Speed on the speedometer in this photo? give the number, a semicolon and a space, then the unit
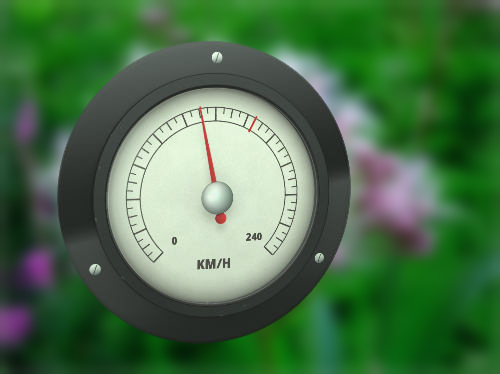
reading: 110; km/h
